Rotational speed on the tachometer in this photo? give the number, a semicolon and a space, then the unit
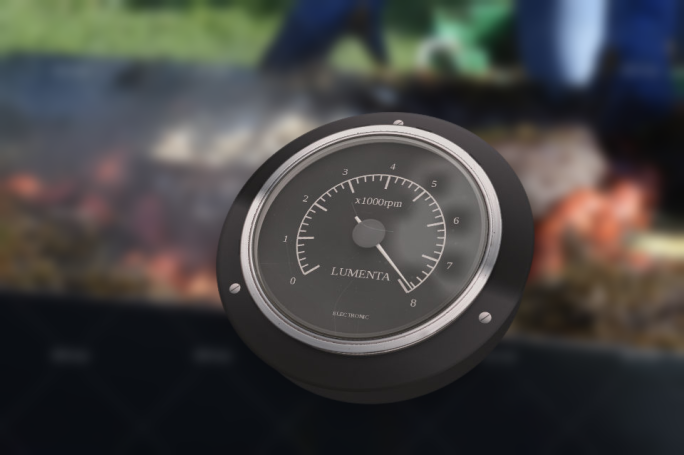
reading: 7900; rpm
